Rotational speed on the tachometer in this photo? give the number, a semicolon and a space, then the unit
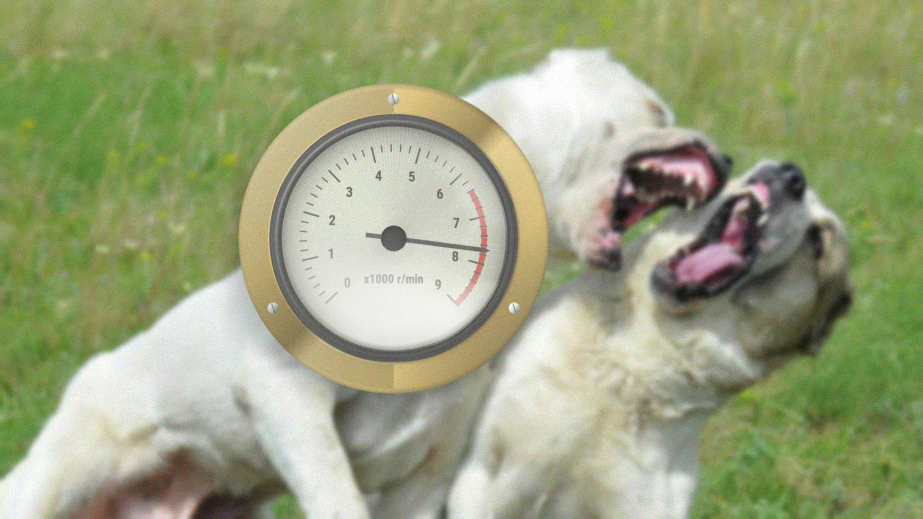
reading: 7700; rpm
